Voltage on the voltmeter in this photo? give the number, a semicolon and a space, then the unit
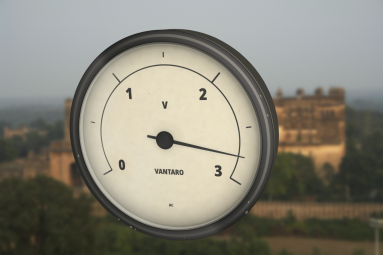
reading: 2.75; V
